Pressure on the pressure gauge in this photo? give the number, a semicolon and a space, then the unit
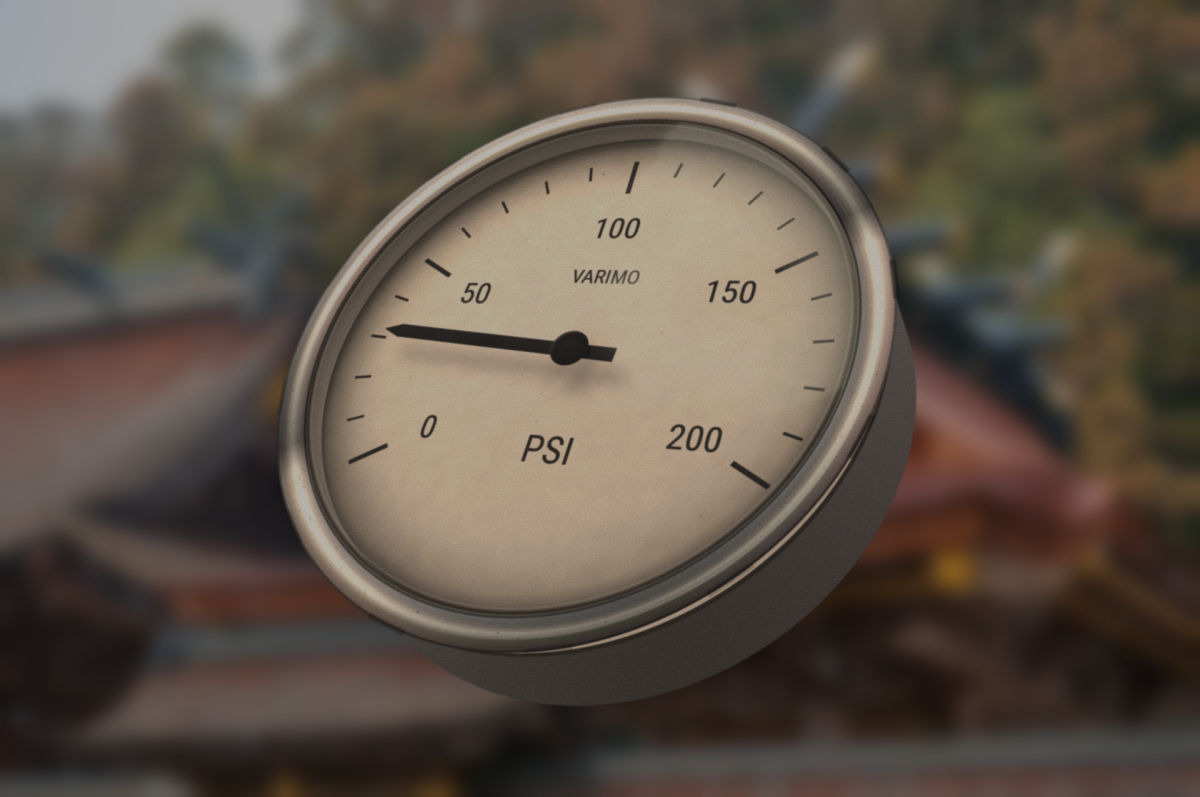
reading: 30; psi
